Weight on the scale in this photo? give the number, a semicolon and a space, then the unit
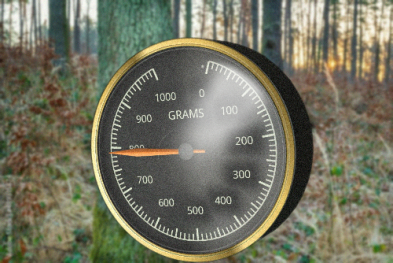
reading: 790; g
